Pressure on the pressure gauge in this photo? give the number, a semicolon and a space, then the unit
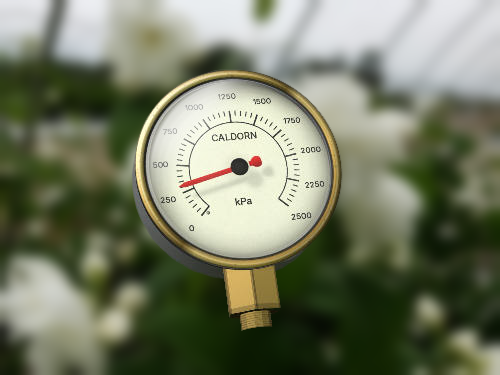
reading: 300; kPa
